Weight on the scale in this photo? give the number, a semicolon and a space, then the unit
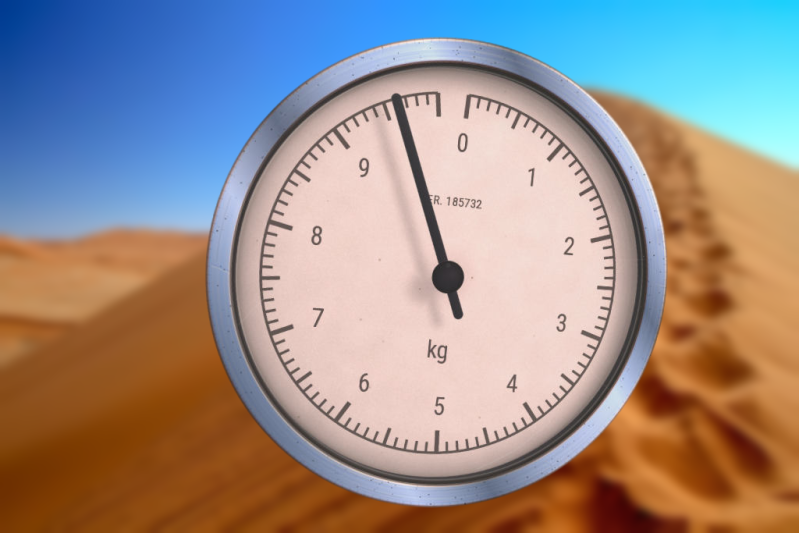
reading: 9.6; kg
